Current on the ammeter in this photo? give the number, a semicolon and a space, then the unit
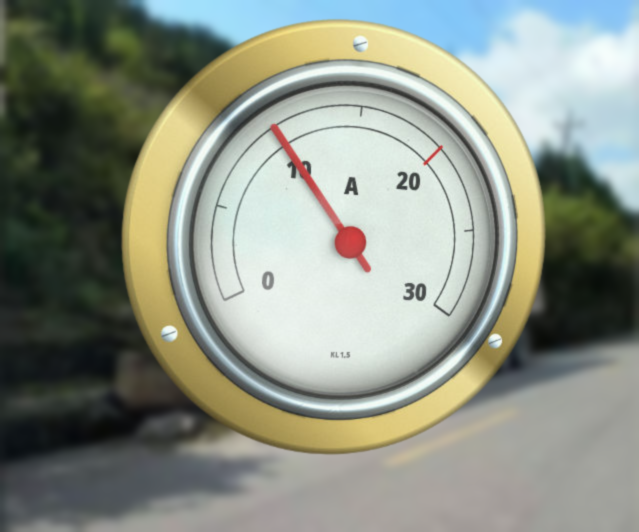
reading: 10; A
